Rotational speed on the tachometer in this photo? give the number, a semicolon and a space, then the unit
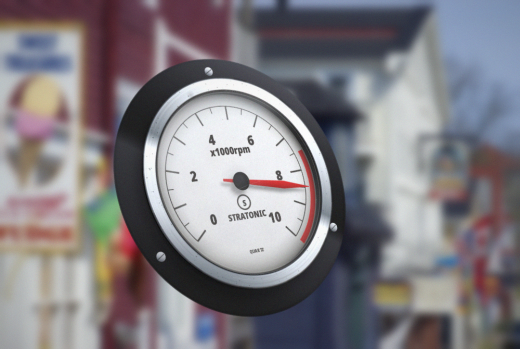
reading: 8500; rpm
